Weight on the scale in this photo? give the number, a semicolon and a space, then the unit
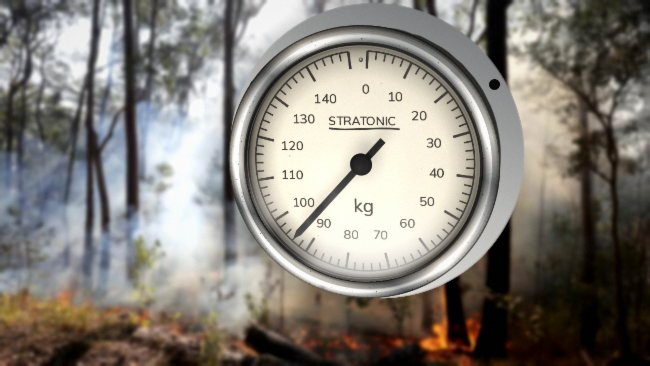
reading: 94; kg
